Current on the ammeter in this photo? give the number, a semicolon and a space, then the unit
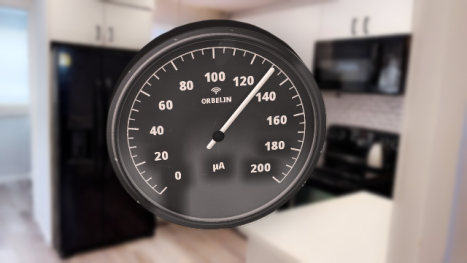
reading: 130; µA
